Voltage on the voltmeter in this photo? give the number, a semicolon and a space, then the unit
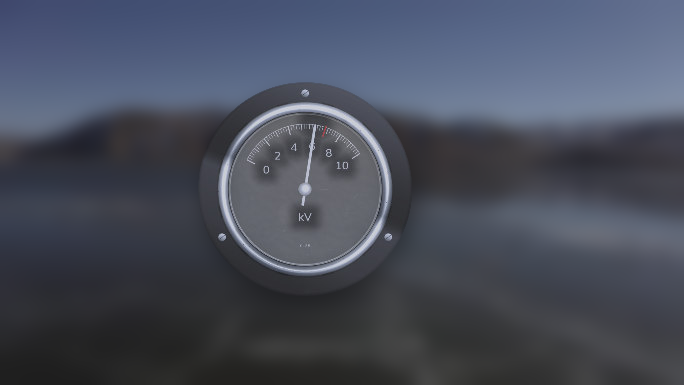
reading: 6; kV
